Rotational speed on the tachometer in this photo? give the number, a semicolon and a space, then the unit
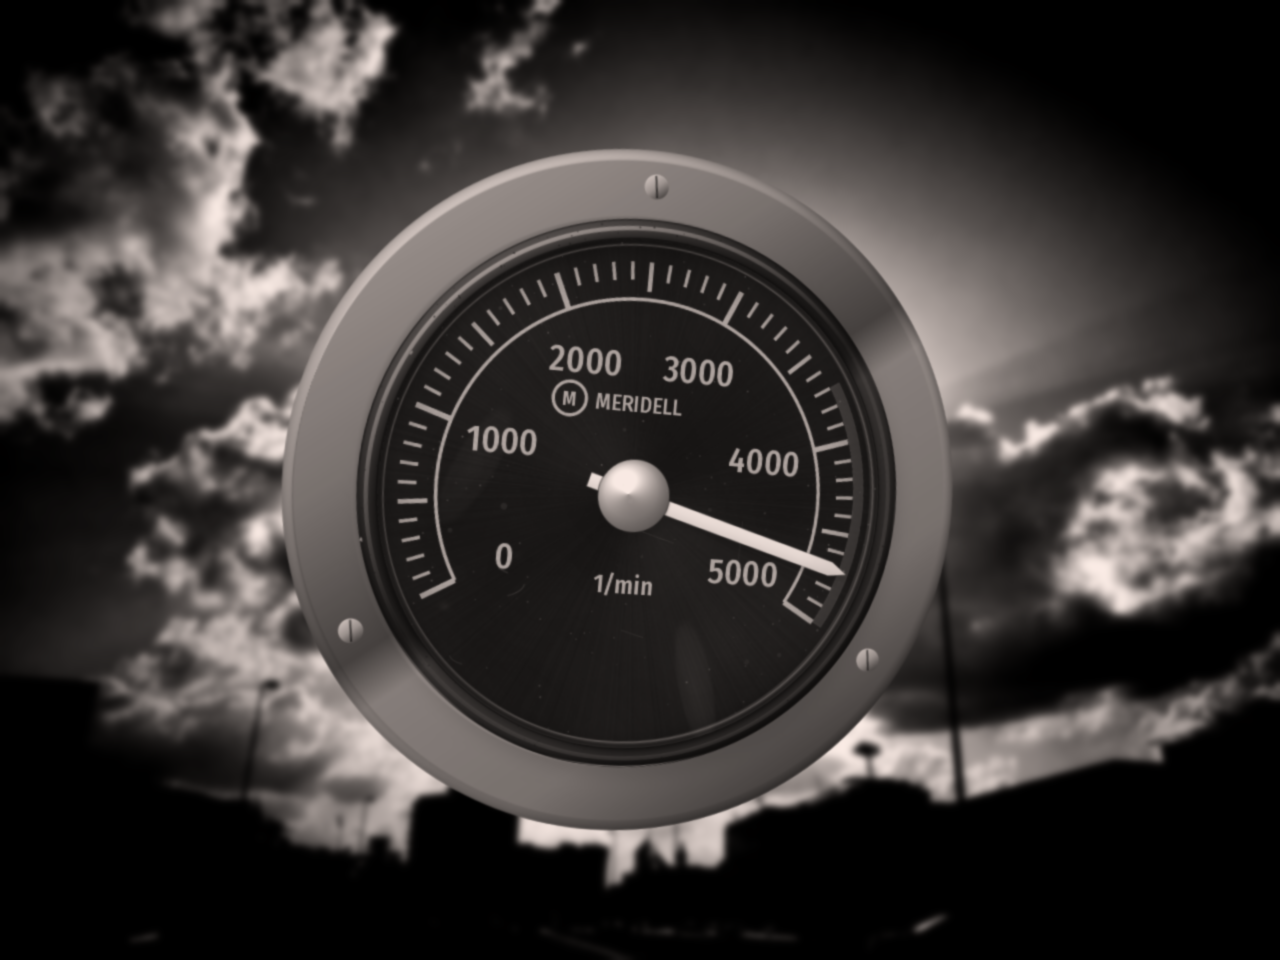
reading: 4700; rpm
